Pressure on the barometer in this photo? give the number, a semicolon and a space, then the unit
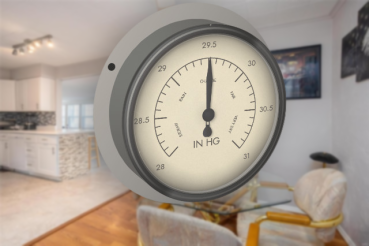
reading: 29.5; inHg
